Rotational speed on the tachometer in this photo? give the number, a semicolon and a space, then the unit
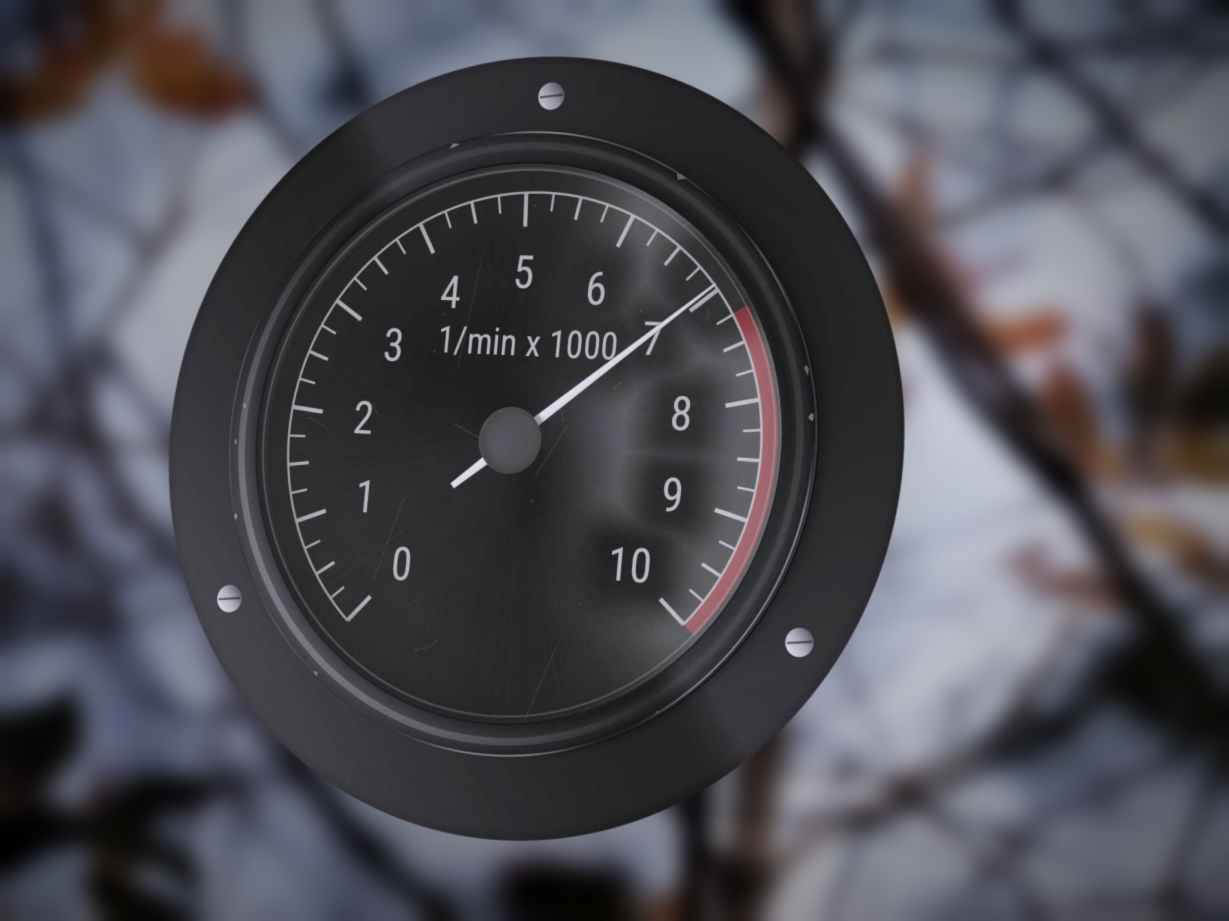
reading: 7000; rpm
